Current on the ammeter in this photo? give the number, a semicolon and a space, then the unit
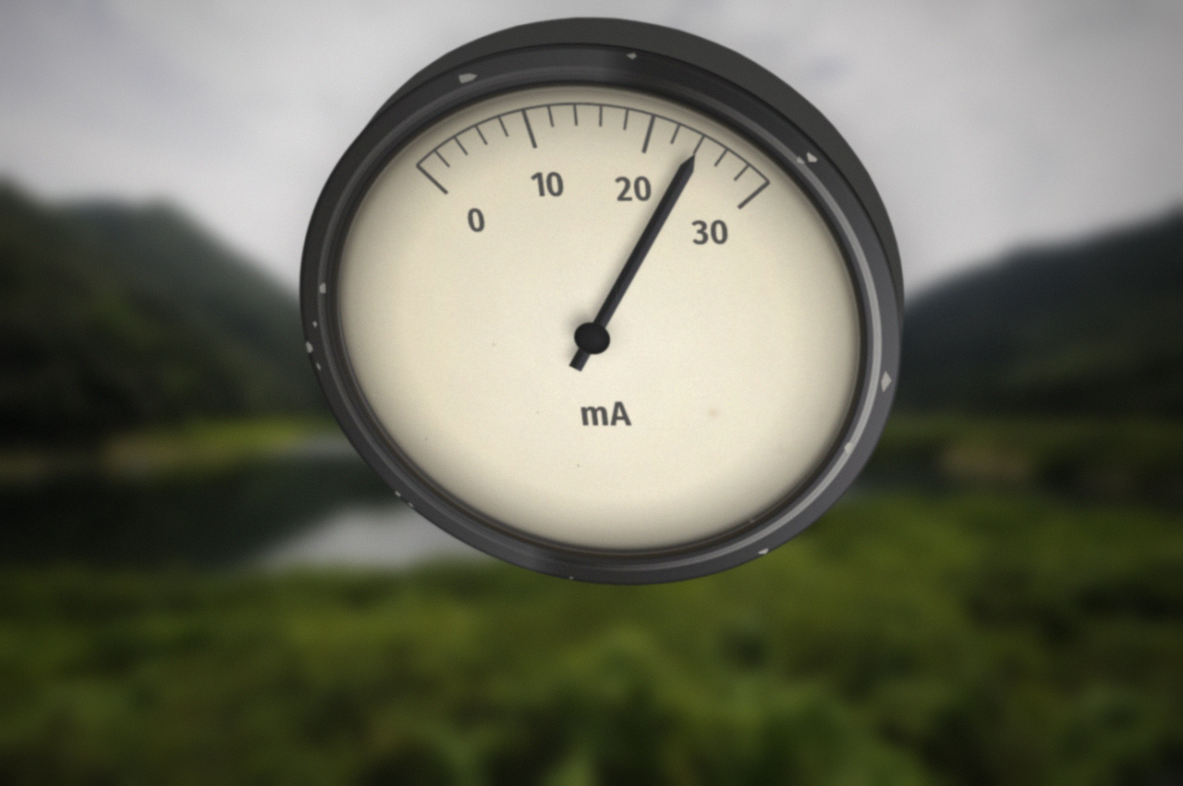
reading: 24; mA
